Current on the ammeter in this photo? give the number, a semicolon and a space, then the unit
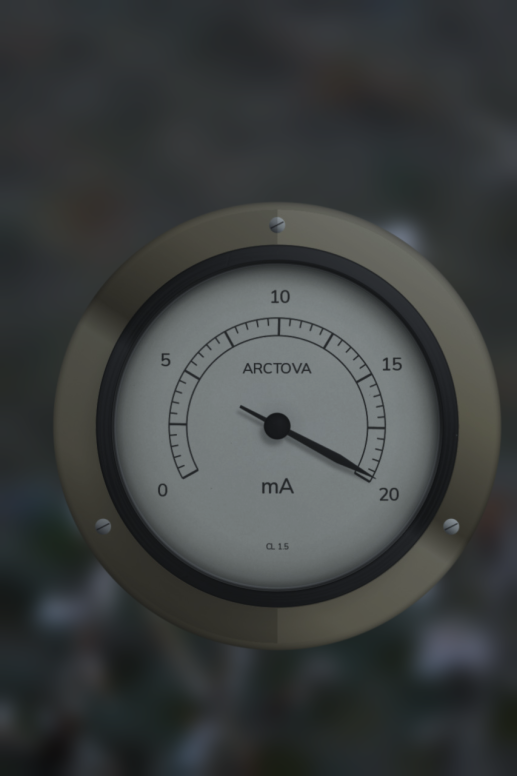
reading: 19.75; mA
